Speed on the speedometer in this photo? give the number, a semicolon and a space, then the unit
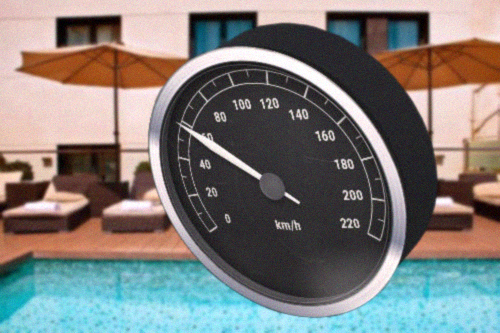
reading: 60; km/h
